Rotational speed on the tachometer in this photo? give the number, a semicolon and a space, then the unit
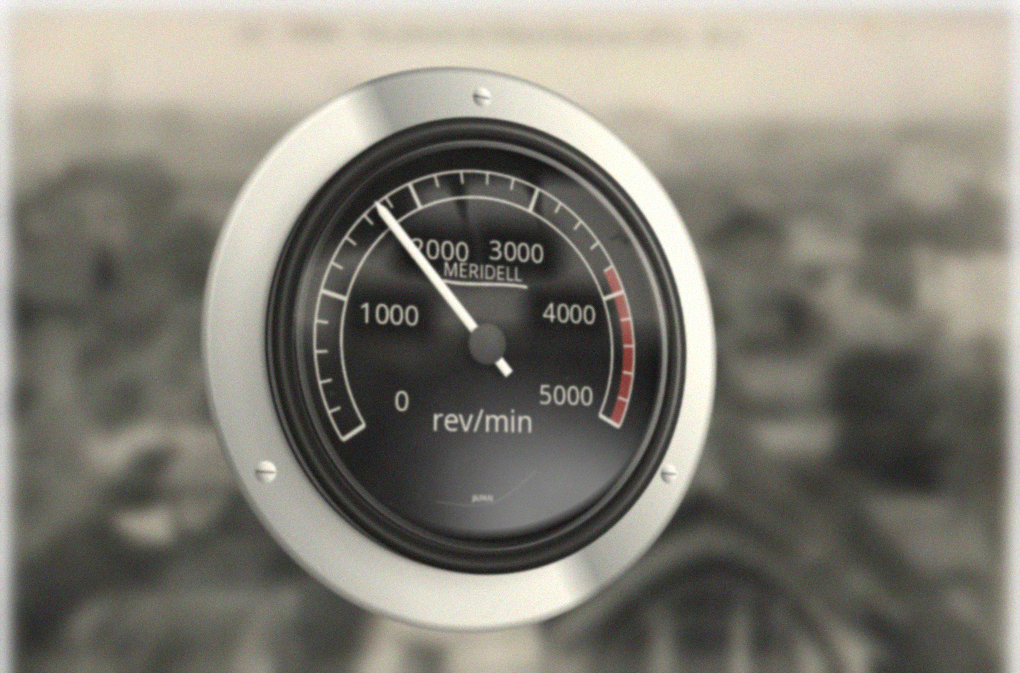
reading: 1700; rpm
